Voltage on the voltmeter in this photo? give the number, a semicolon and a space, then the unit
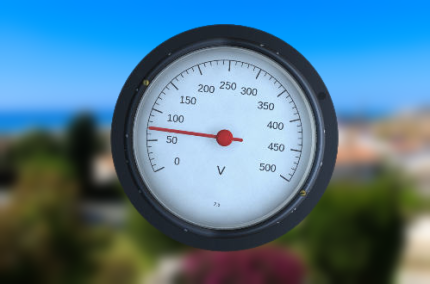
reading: 70; V
